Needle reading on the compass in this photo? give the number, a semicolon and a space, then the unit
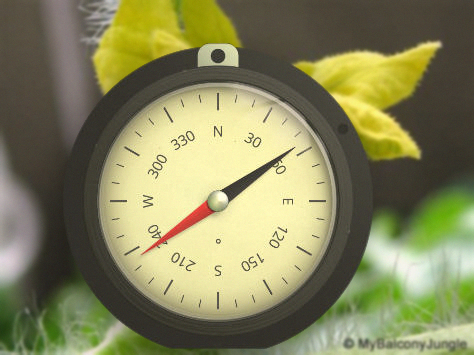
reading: 235; °
